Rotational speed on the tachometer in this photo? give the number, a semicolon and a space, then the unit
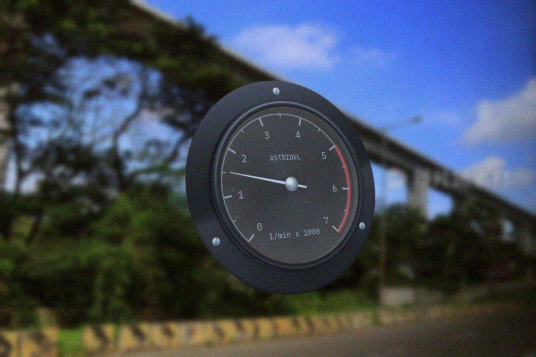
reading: 1500; rpm
